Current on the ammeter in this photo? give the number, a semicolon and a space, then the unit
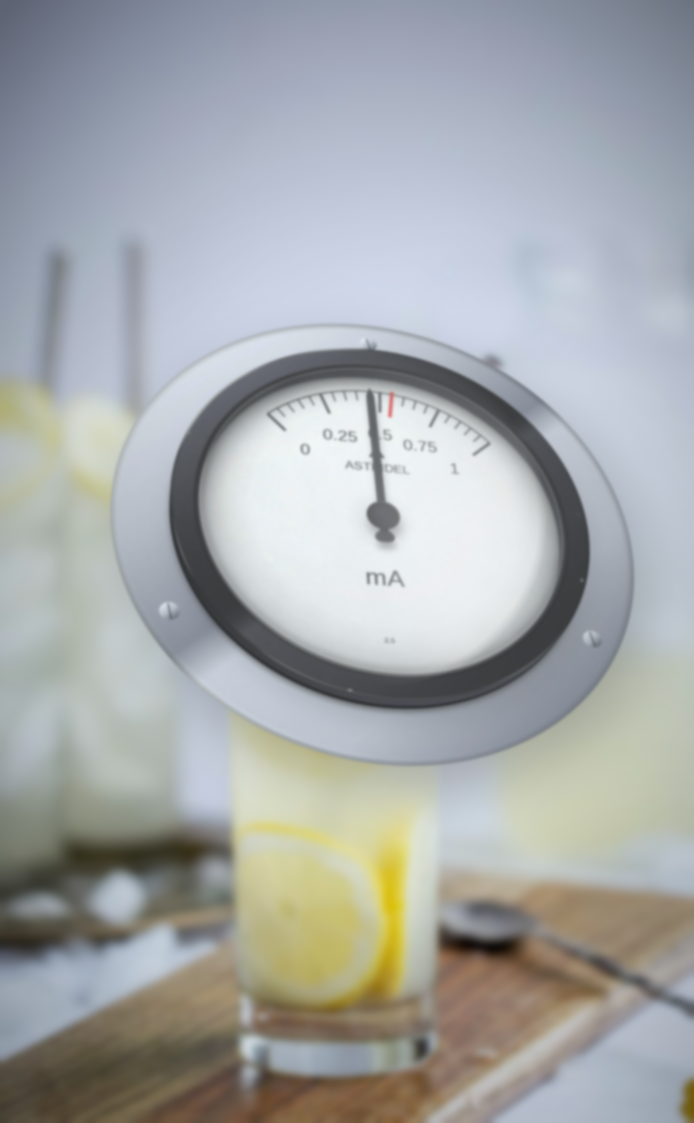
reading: 0.45; mA
